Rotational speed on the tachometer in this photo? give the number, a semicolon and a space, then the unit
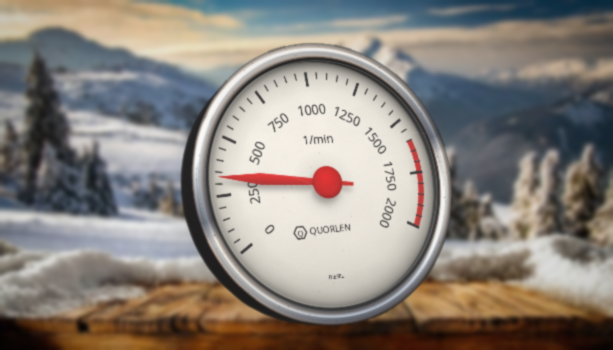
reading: 325; rpm
